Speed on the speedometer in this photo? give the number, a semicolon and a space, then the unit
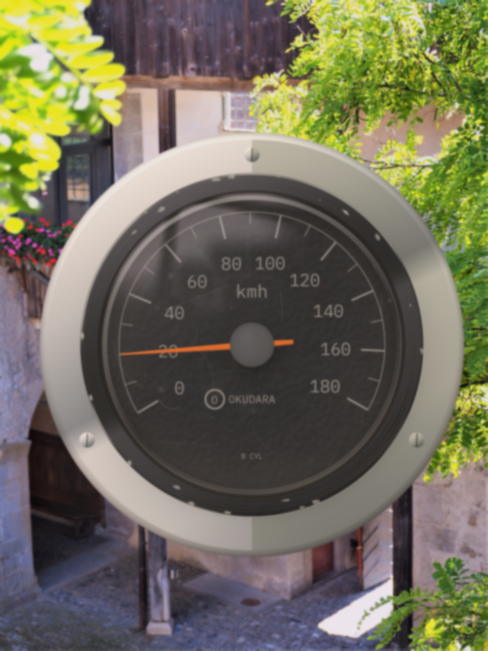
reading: 20; km/h
